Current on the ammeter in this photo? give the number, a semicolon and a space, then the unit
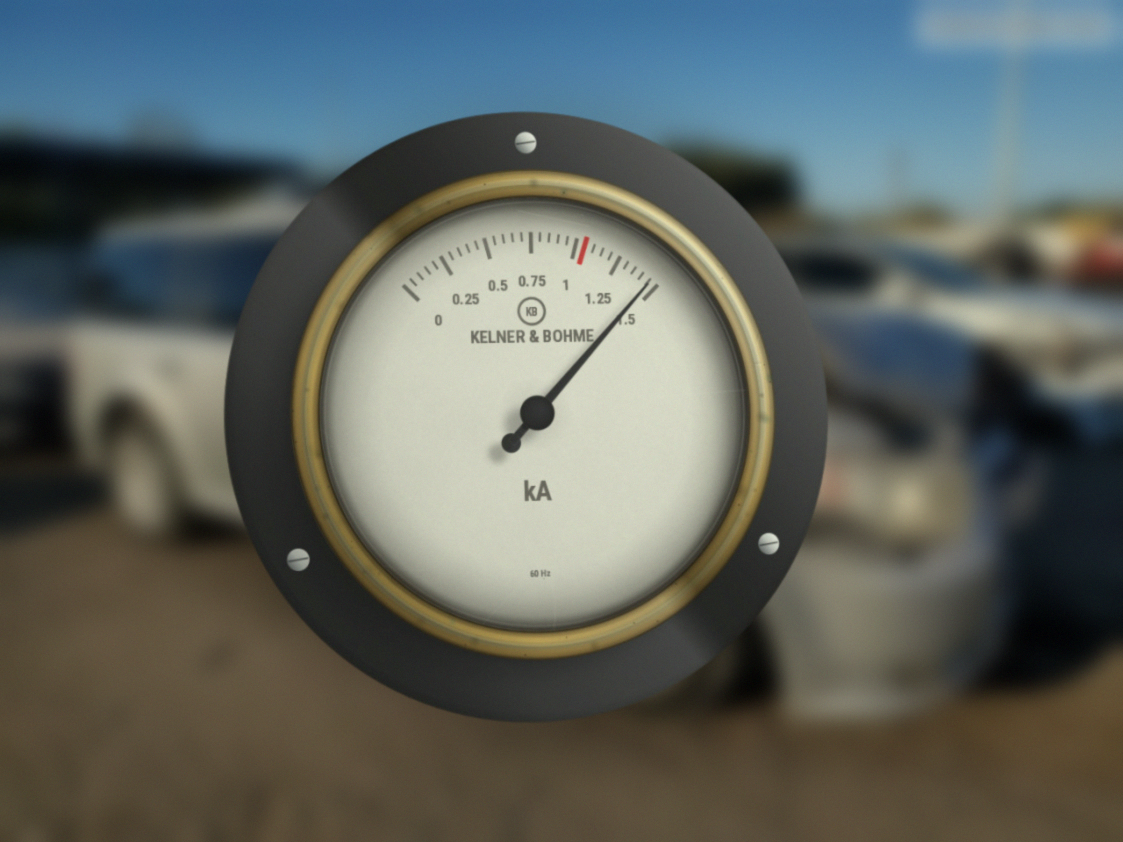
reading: 1.45; kA
